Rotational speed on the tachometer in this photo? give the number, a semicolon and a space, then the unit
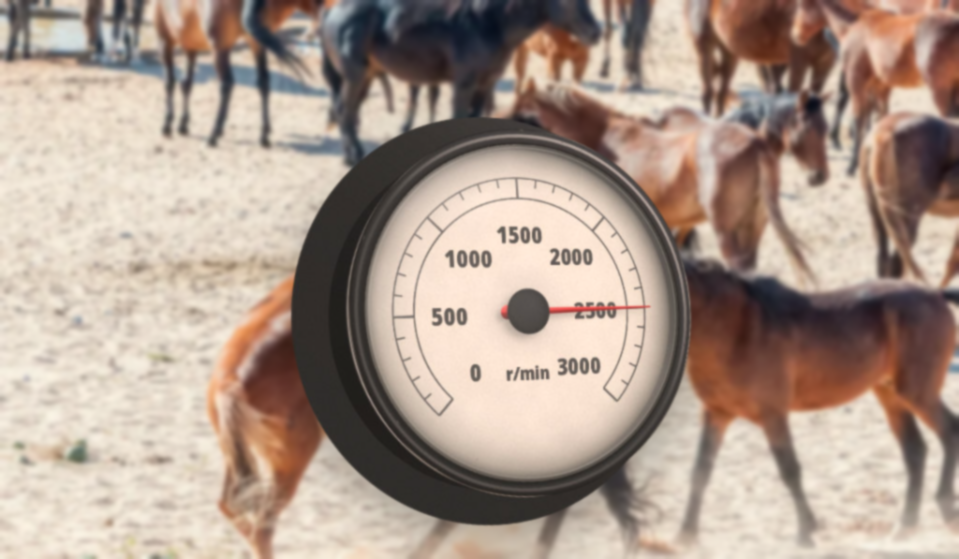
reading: 2500; rpm
